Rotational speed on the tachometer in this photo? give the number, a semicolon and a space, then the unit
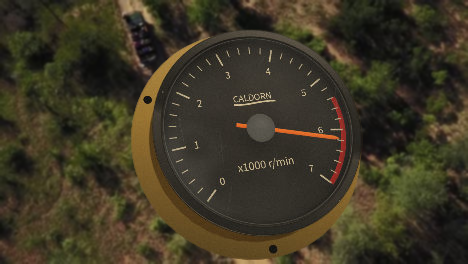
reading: 6200; rpm
